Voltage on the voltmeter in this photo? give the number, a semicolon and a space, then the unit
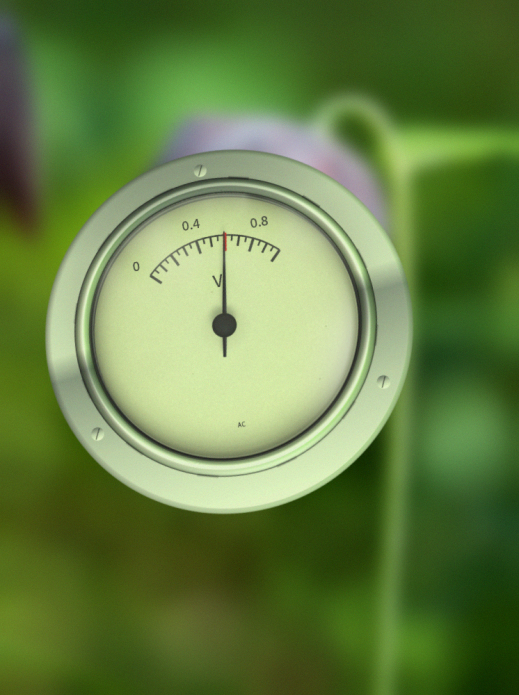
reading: 0.6; V
